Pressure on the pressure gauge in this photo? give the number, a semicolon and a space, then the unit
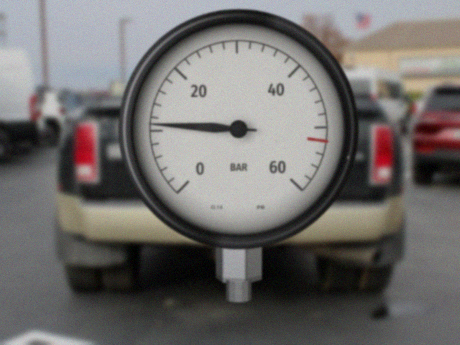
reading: 11; bar
